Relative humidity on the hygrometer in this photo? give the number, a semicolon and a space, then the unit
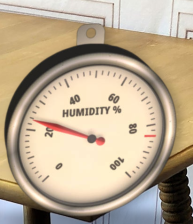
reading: 24; %
